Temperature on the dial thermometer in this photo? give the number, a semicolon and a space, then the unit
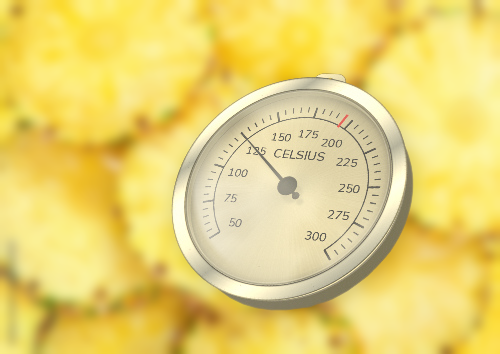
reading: 125; °C
